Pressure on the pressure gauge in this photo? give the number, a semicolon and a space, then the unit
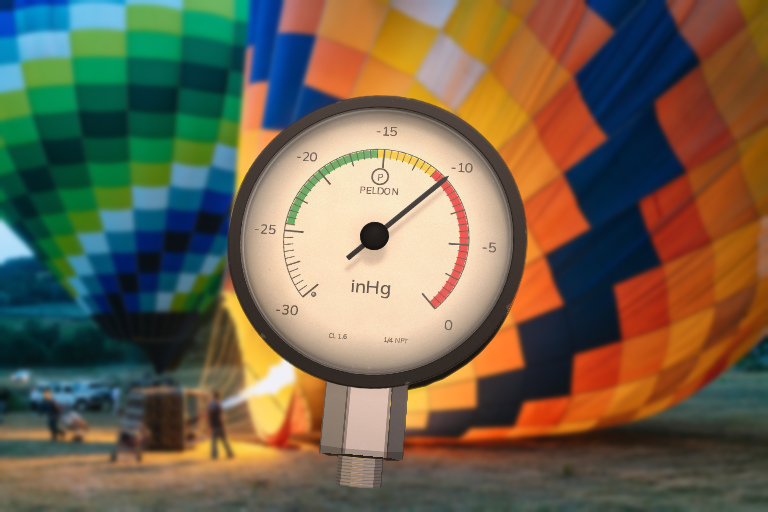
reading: -10; inHg
